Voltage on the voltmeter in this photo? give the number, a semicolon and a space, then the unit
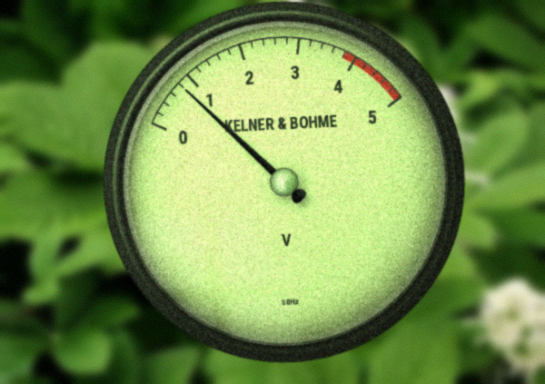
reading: 0.8; V
